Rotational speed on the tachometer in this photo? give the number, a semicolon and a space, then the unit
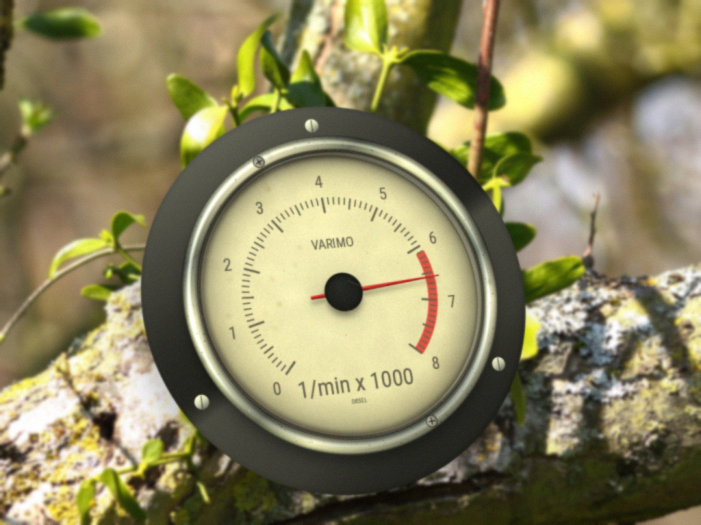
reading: 6600; rpm
